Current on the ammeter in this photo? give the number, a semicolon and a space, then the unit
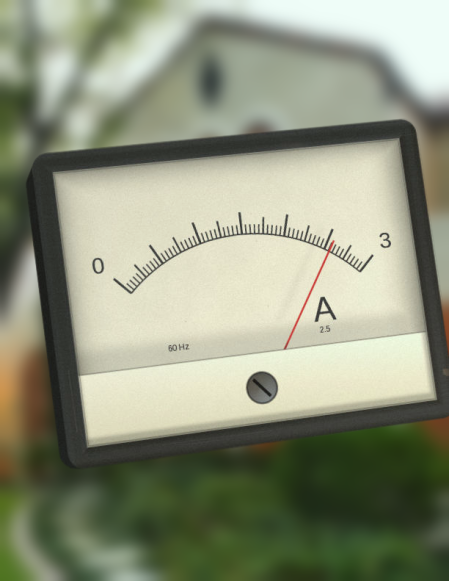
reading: 2.55; A
